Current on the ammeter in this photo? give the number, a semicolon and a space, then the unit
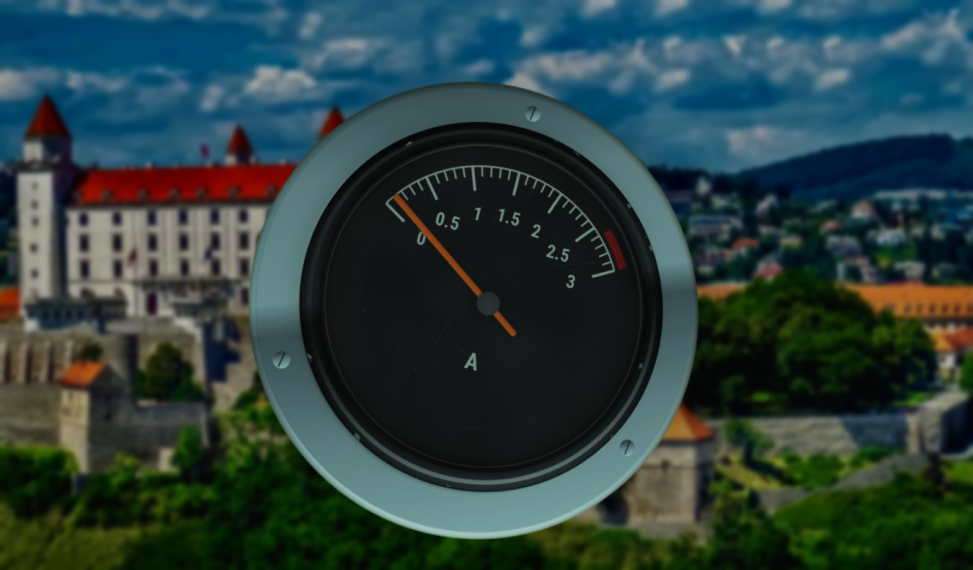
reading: 0.1; A
